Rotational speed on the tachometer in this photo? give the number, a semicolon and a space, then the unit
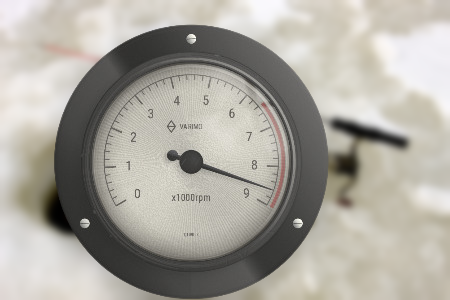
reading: 8600; rpm
